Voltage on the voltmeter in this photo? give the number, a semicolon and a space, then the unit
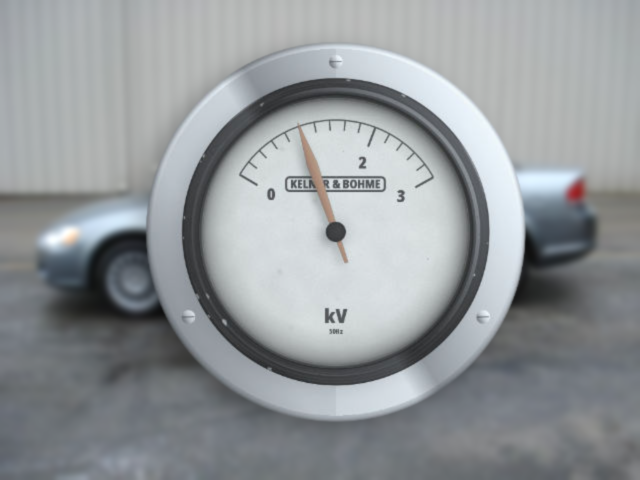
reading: 1; kV
